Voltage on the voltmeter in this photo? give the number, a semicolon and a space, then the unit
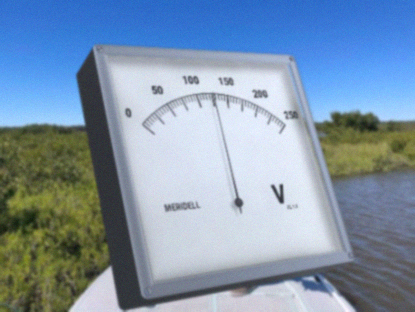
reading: 125; V
